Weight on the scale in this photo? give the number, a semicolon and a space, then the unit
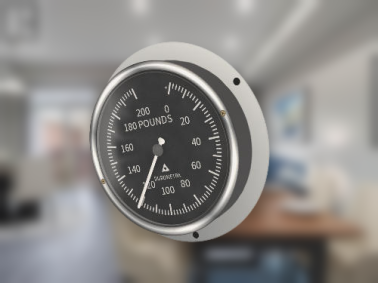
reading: 120; lb
